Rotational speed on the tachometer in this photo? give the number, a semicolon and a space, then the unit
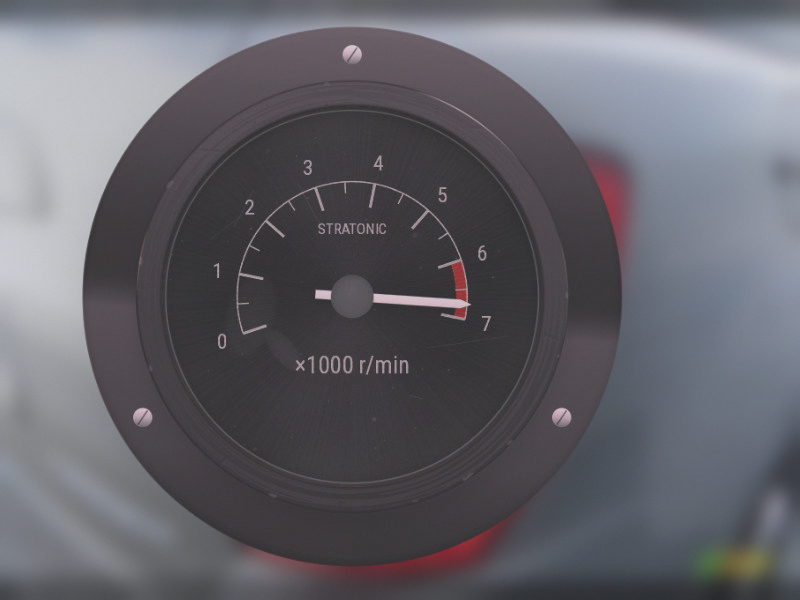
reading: 6750; rpm
